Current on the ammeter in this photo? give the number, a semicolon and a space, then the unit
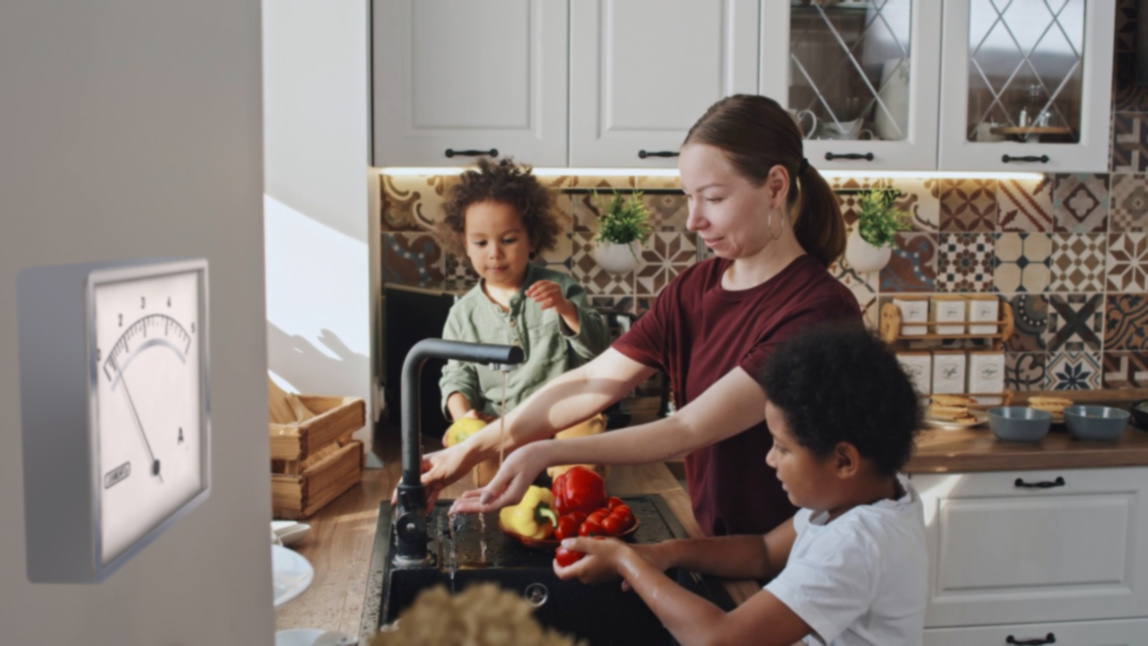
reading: 1; A
